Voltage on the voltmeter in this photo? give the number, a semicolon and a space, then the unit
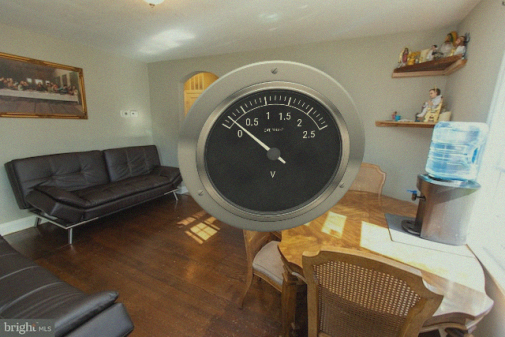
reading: 0.2; V
